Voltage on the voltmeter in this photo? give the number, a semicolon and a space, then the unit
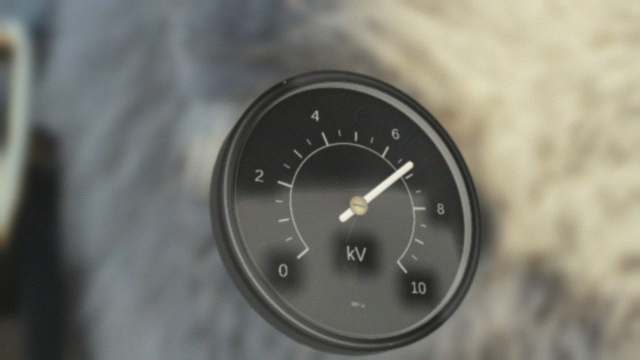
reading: 6.75; kV
